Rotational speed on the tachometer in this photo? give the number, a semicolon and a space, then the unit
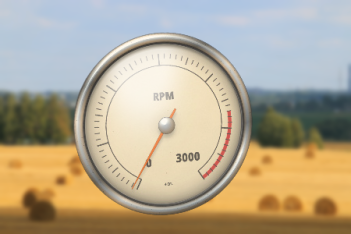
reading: 50; rpm
